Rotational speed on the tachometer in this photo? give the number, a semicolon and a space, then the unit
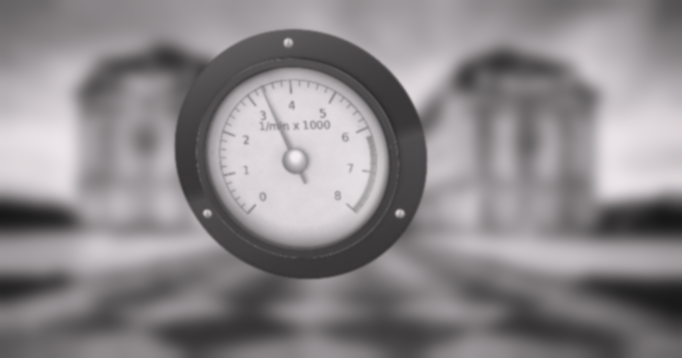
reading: 3400; rpm
